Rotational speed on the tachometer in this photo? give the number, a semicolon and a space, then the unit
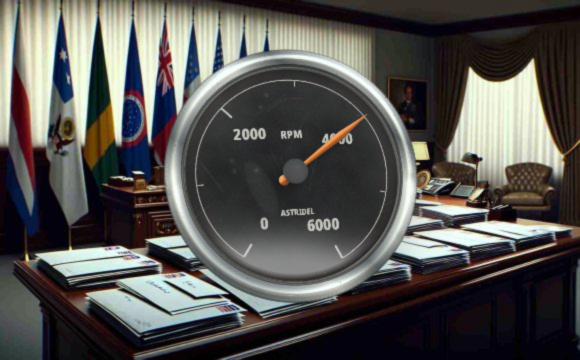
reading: 4000; rpm
